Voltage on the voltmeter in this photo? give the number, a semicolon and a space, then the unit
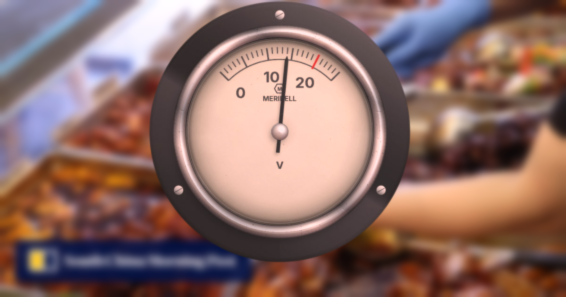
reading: 14; V
